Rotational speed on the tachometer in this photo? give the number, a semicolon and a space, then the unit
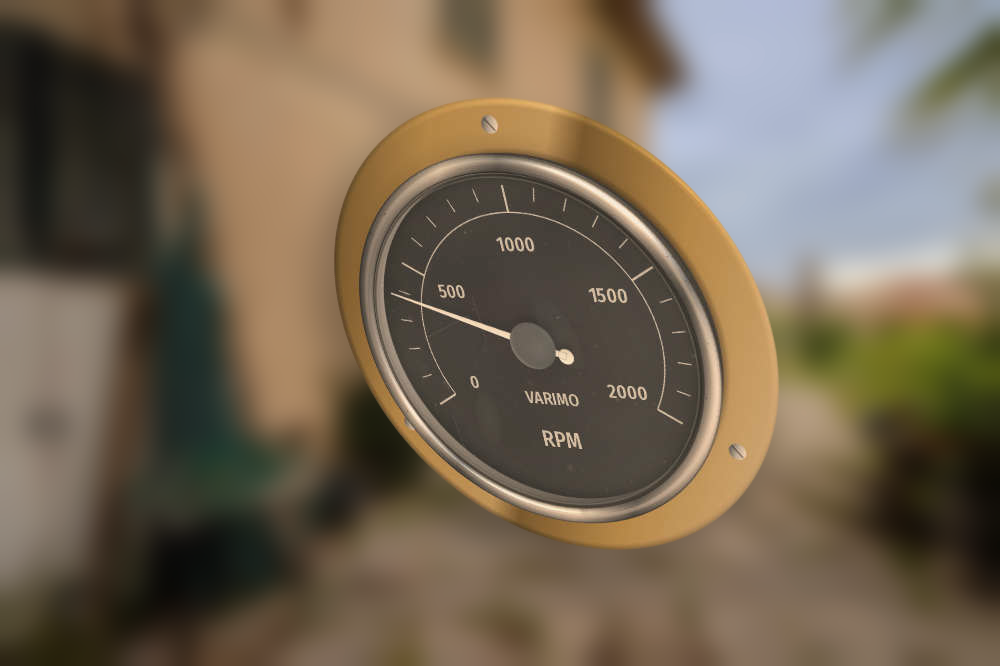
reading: 400; rpm
